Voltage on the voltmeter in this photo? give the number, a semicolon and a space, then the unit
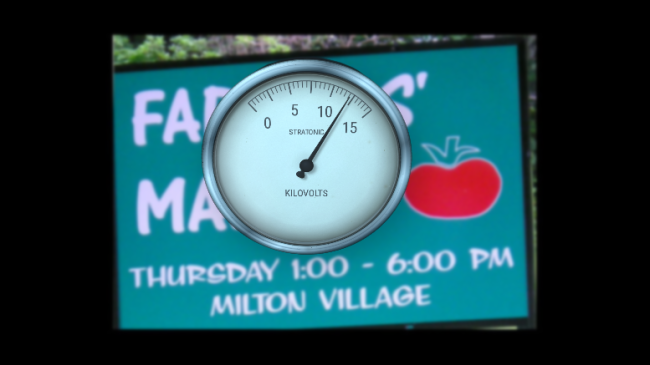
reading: 12; kV
